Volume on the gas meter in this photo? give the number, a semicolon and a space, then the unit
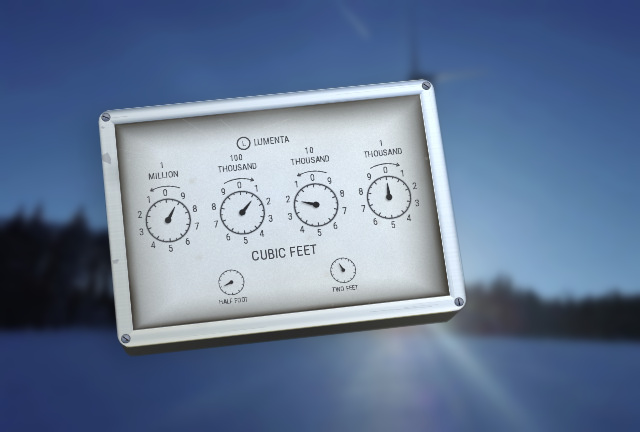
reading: 912000; ft³
